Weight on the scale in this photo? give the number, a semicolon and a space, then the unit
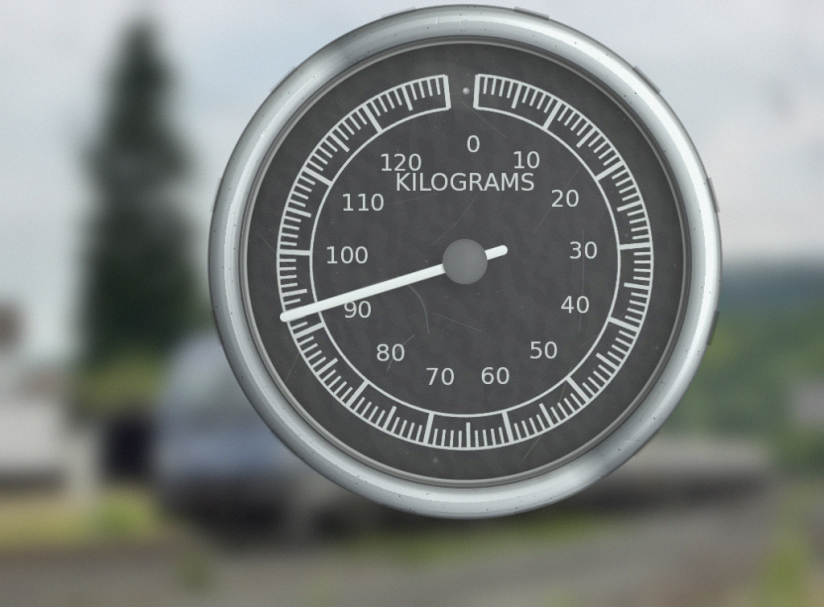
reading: 92.5; kg
